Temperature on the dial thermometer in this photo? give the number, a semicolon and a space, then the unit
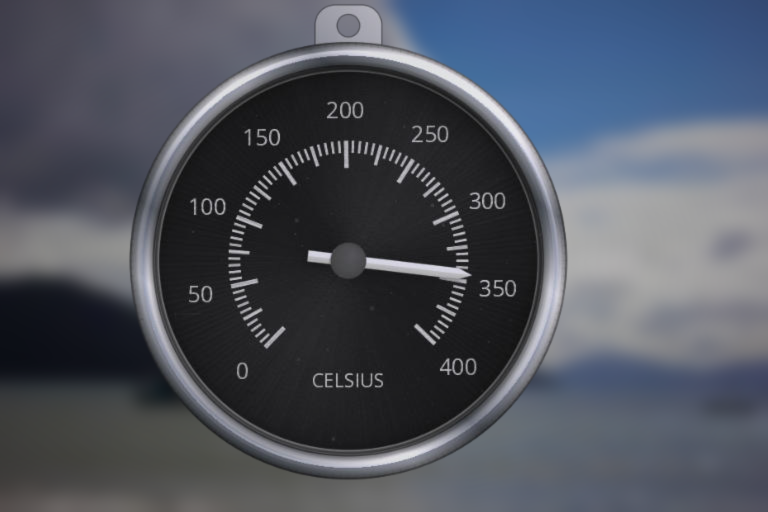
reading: 345; °C
